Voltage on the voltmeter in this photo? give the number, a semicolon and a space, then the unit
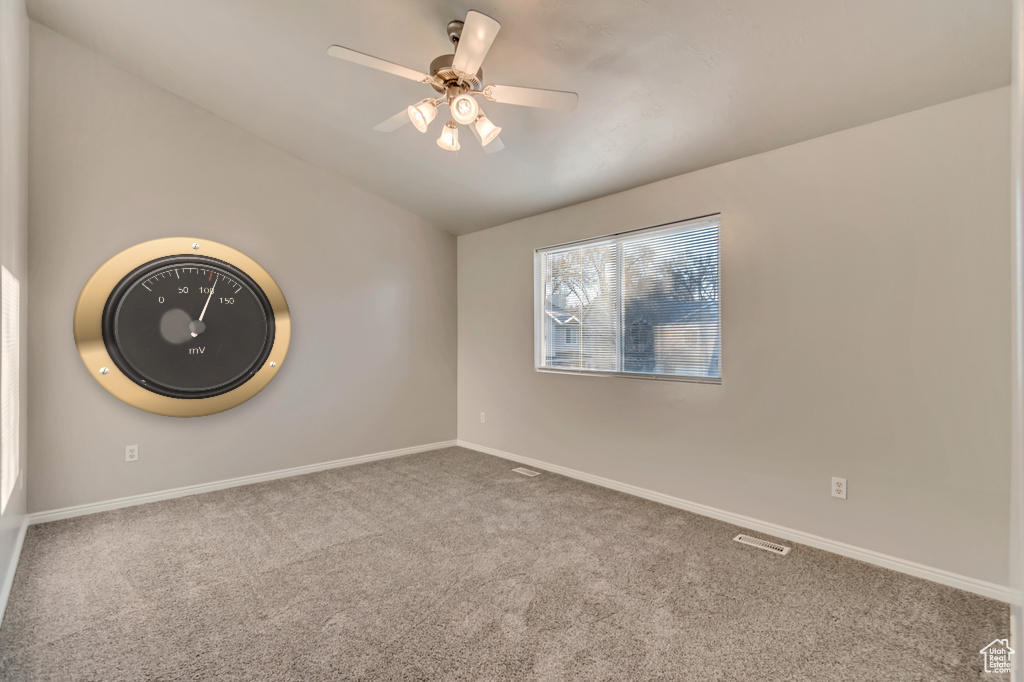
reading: 110; mV
